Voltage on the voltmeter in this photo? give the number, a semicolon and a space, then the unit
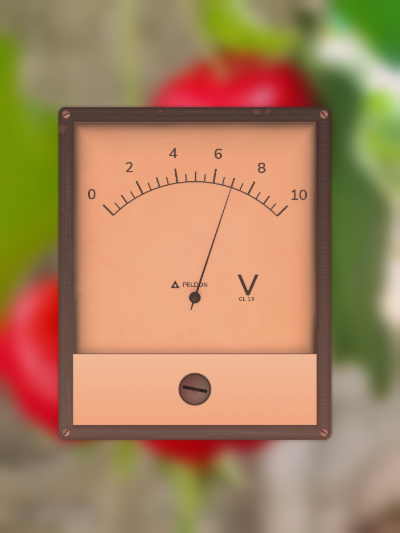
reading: 7; V
